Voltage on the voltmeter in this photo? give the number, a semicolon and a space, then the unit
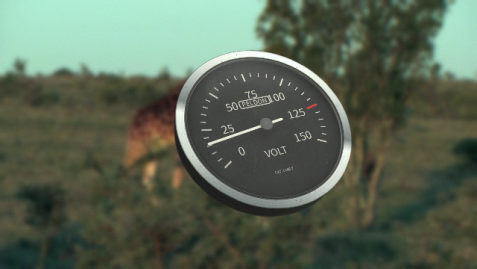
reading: 15; V
